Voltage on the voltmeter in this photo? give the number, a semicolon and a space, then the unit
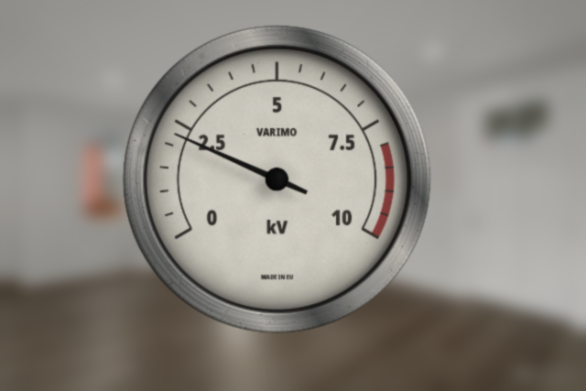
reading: 2.25; kV
